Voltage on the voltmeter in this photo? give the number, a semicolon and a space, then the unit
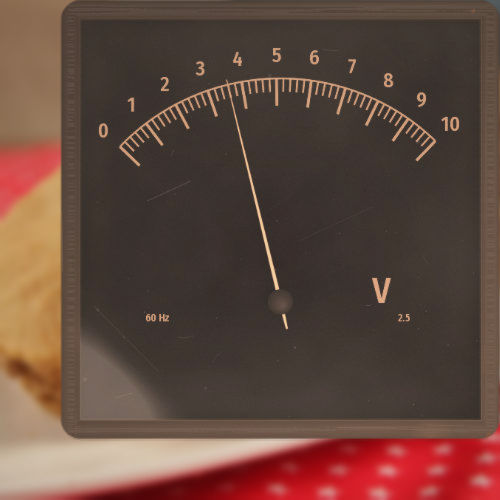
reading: 3.6; V
